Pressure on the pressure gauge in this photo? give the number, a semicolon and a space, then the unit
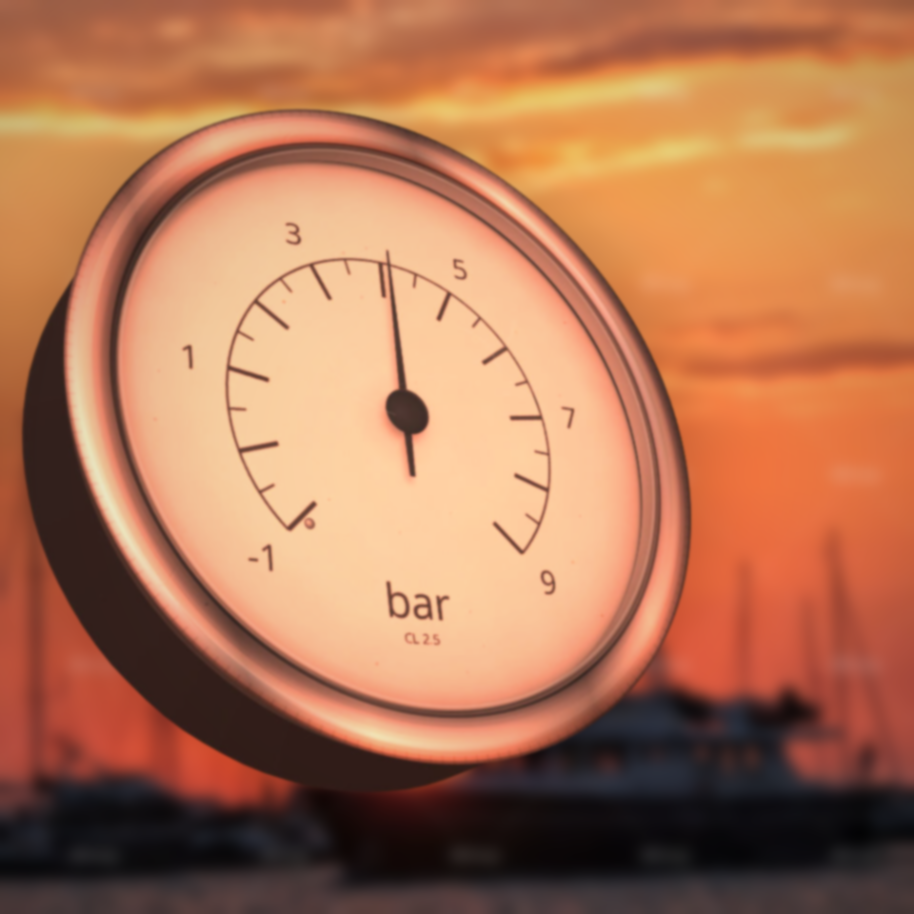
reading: 4; bar
